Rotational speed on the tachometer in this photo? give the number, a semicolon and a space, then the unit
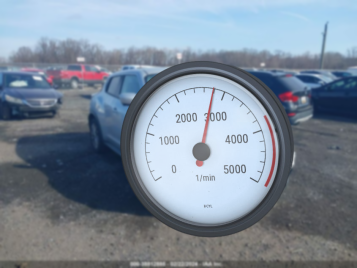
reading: 2800; rpm
